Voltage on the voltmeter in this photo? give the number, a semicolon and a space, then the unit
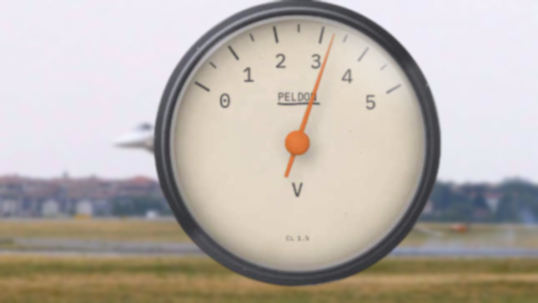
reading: 3.25; V
